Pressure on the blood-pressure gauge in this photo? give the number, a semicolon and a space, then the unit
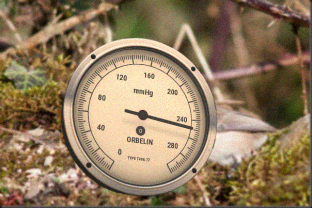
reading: 250; mmHg
